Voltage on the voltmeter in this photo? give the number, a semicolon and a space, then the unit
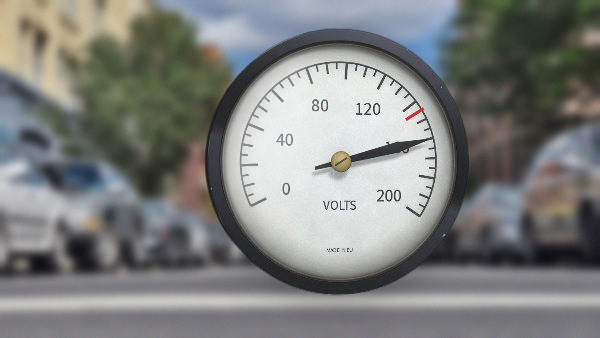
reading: 160; V
